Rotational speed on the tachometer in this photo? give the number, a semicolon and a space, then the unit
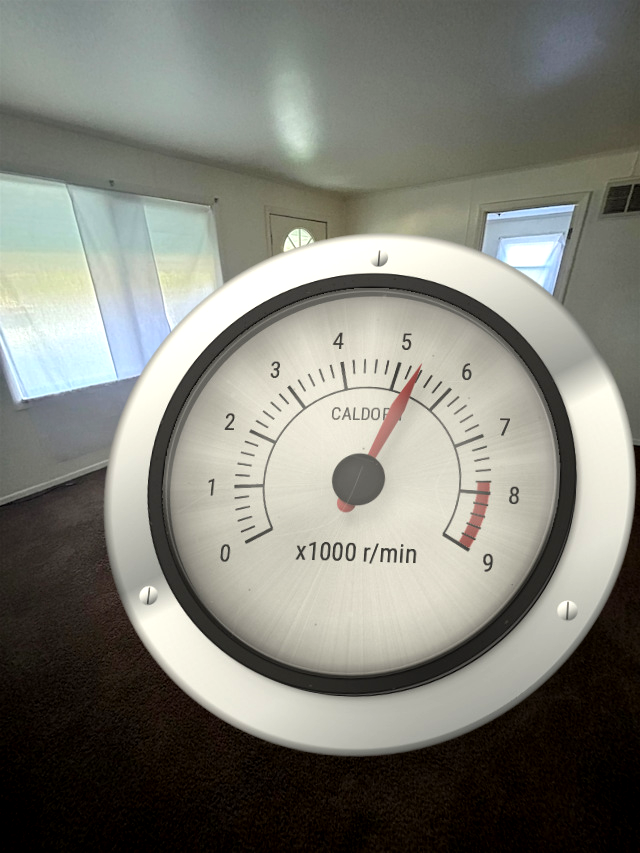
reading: 5400; rpm
